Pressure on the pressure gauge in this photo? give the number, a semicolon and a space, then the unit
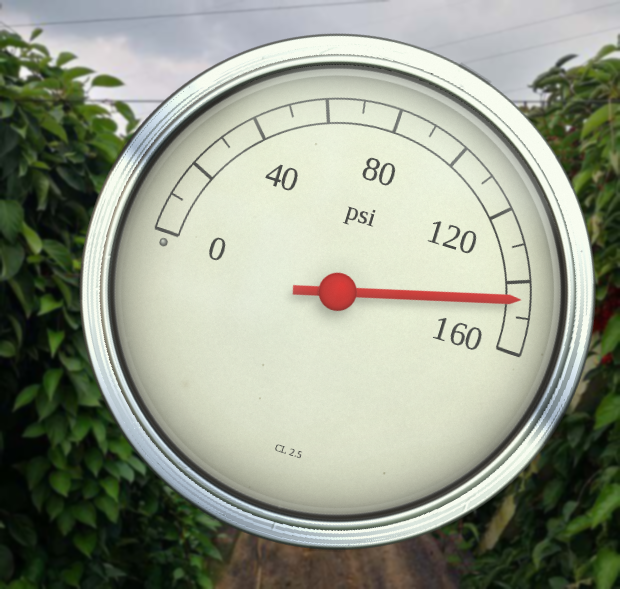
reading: 145; psi
